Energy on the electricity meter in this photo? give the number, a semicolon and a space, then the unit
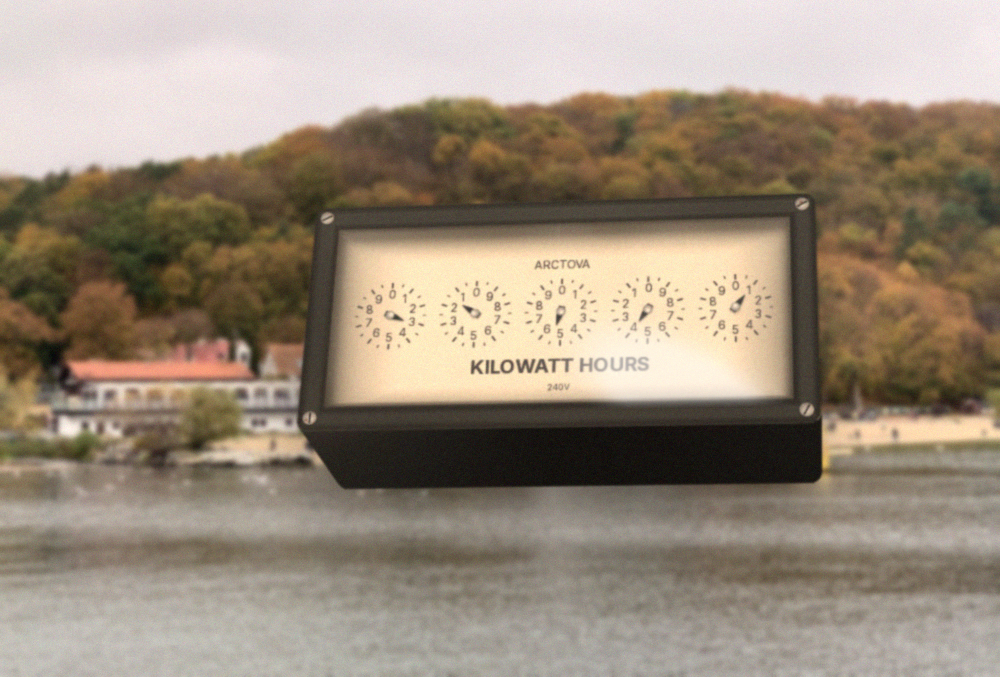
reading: 31541; kWh
